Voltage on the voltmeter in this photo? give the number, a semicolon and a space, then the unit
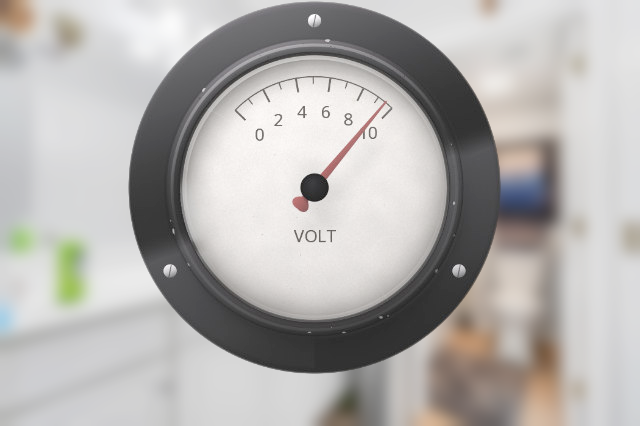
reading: 9.5; V
